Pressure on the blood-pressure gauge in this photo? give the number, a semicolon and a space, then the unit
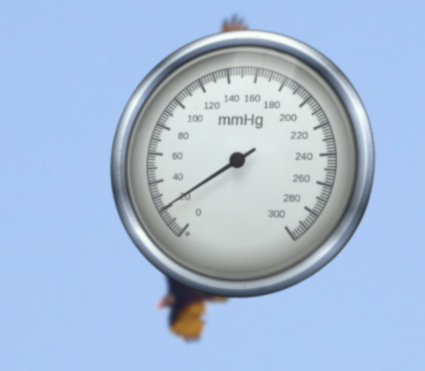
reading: 20; mmHg
